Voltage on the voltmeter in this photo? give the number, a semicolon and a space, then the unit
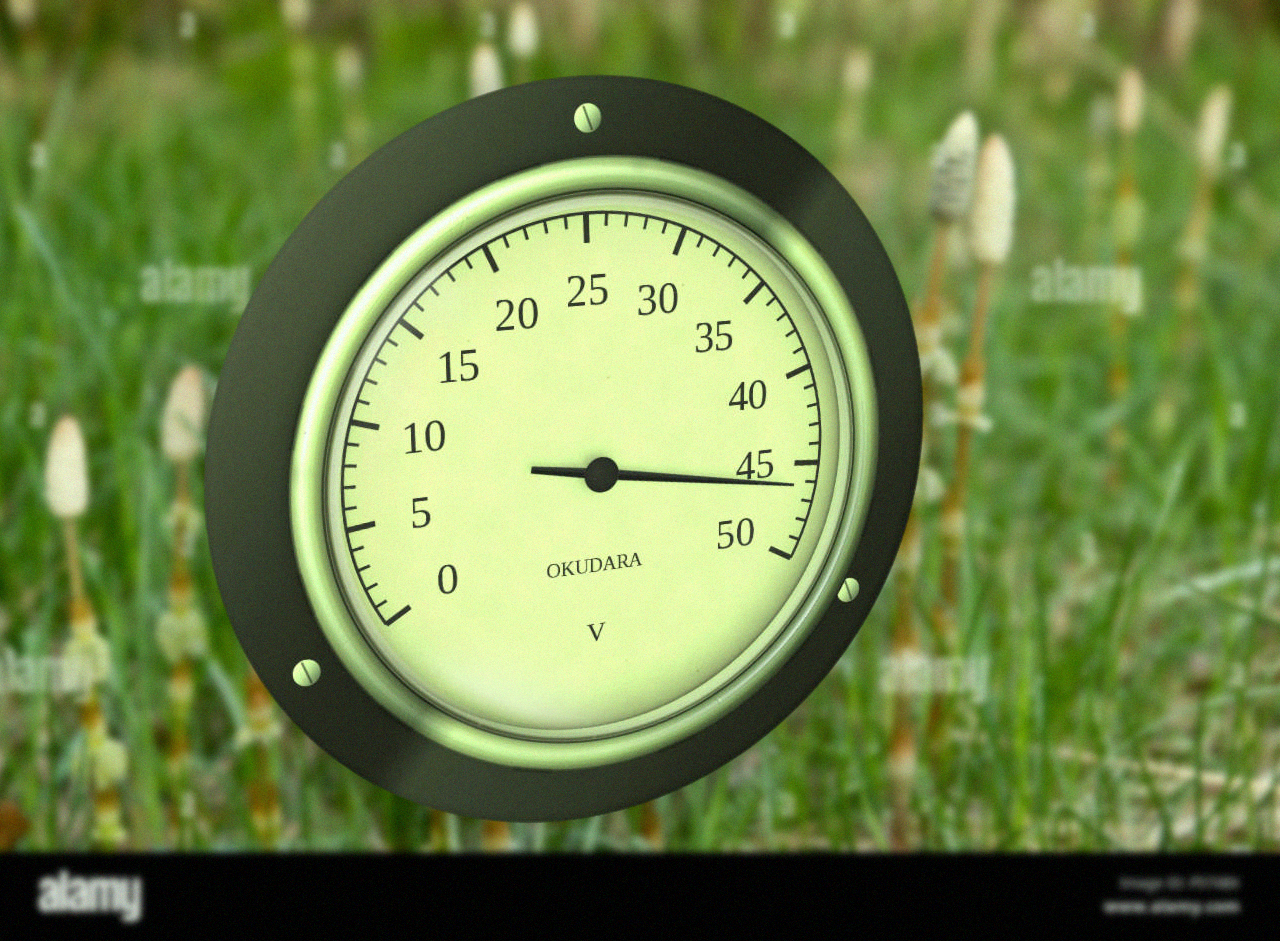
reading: 46; V
